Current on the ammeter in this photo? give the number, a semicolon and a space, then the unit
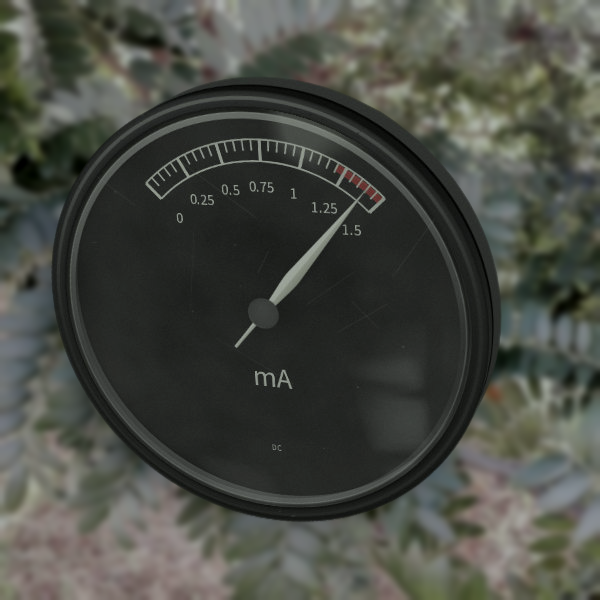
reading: 1.4; mA
